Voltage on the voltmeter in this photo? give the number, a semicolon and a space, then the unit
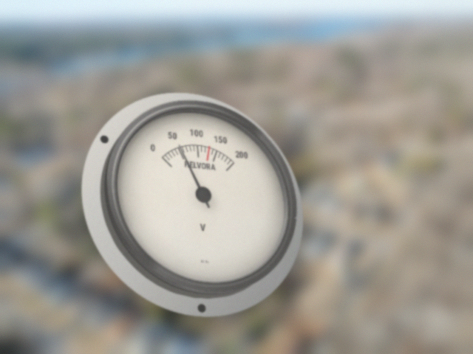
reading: 50; V
